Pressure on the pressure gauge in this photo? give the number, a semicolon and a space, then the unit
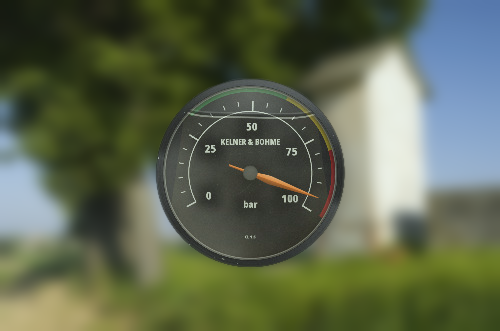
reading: 95; bar
